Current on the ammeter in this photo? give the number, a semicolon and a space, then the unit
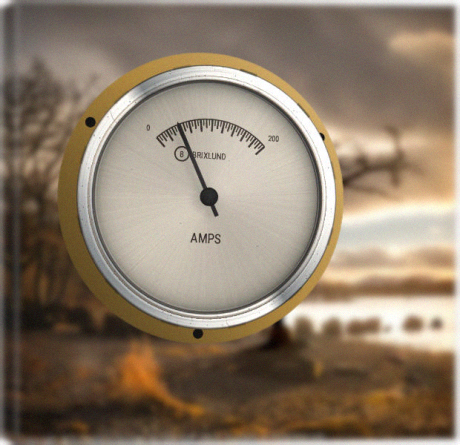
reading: 40; A
